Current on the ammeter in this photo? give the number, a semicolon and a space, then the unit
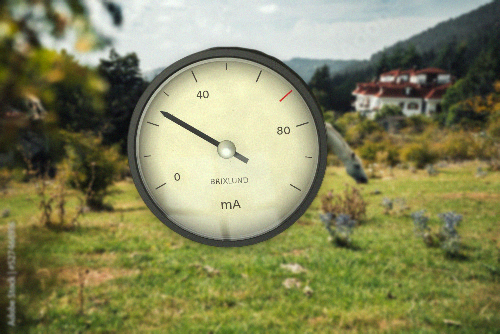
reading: 25; mA
